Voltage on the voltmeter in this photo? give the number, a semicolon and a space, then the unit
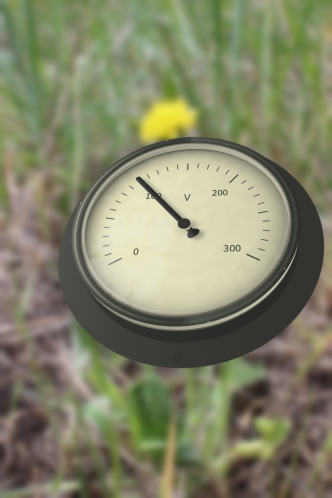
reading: 100; V
